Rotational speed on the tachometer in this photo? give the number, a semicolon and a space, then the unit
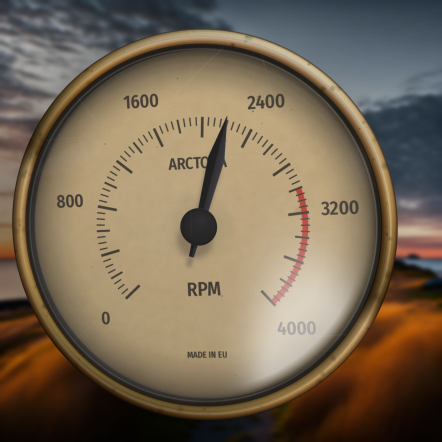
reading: 2200; rpm
